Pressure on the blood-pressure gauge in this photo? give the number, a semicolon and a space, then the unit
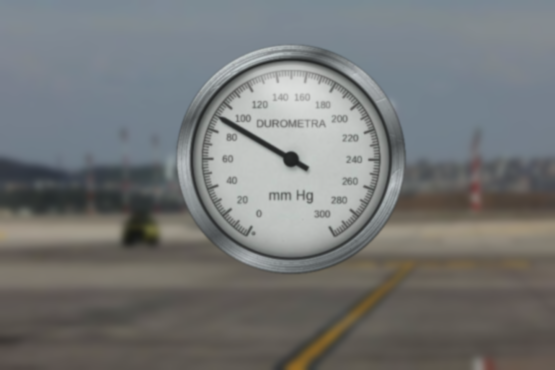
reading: 90; mmHg
